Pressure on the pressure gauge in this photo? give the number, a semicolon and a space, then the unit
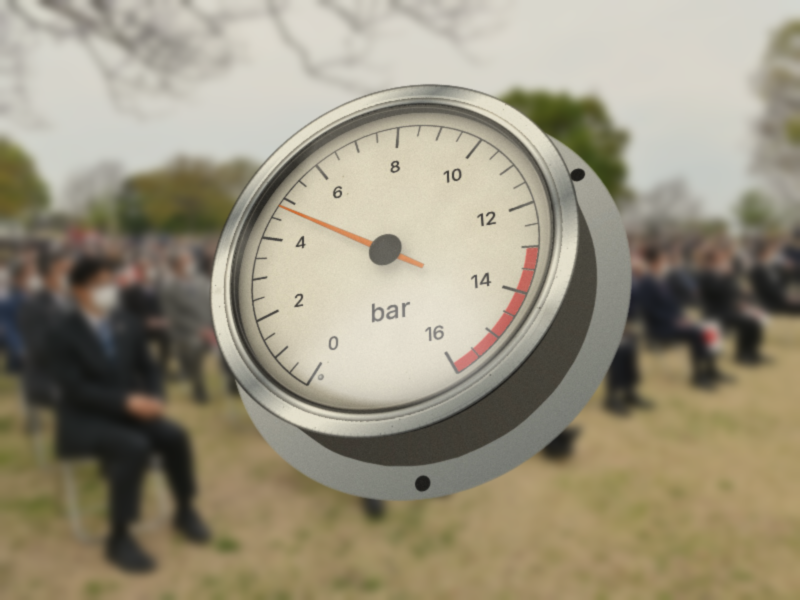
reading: 4.75; bar
